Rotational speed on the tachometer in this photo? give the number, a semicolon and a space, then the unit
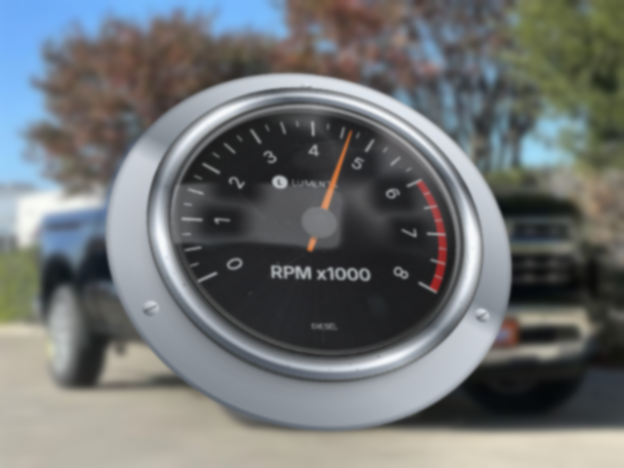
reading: 4625; rpm
